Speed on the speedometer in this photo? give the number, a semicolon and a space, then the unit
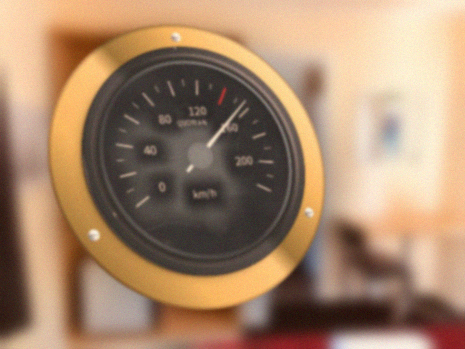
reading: 155; km/h
